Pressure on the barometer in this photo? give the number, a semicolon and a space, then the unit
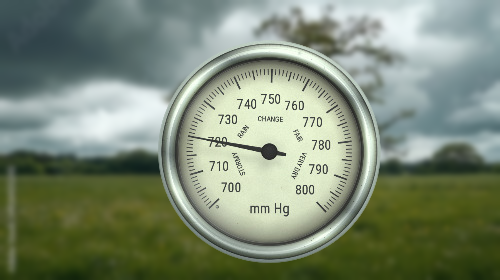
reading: 720; mmHg
